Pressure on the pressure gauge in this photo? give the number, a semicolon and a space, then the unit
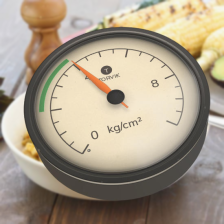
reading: 4; kg/cm²
